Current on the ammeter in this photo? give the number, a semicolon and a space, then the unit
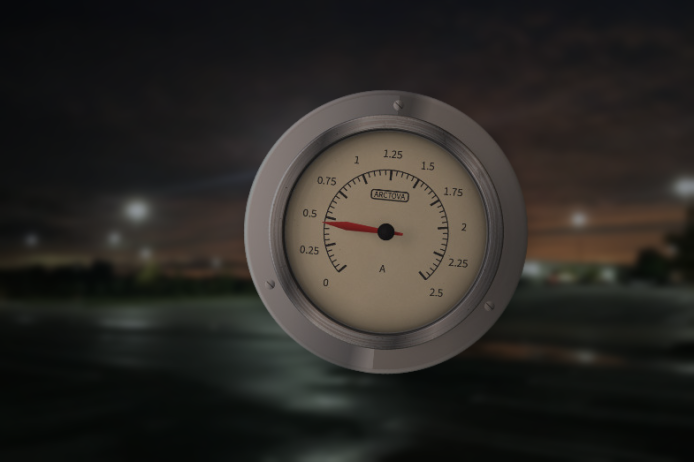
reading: 0.45; A
